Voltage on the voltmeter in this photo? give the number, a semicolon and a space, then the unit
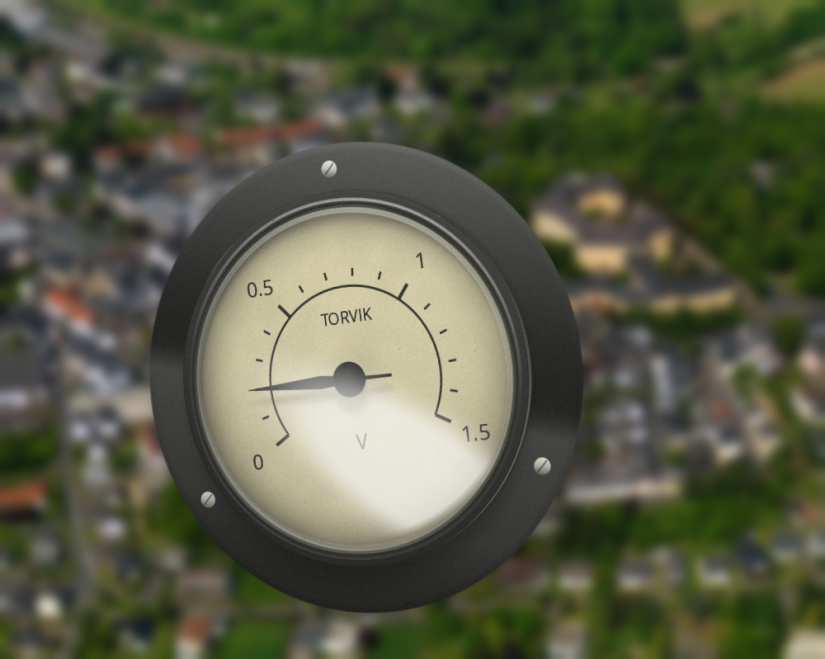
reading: 0.2; V
